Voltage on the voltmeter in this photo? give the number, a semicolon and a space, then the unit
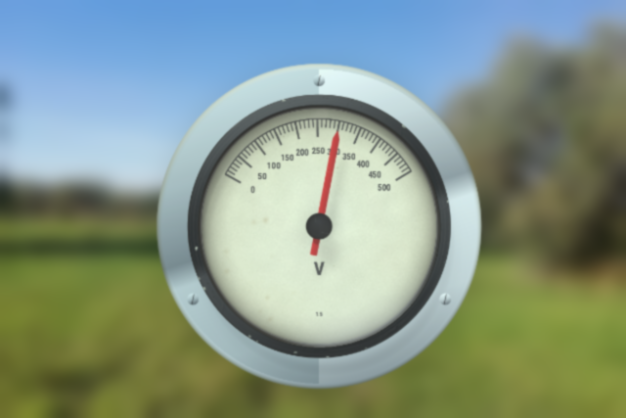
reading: 300; V
